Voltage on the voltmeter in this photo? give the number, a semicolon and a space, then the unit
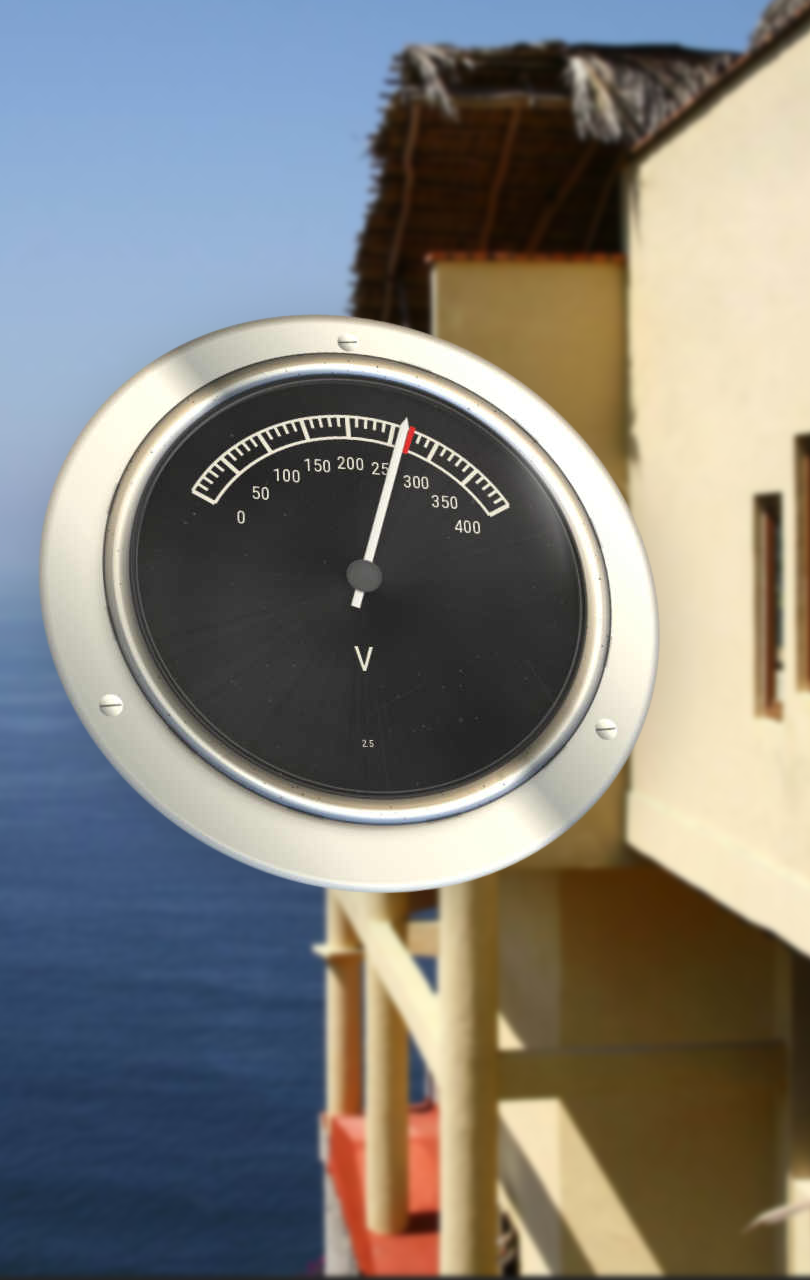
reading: 260; V
